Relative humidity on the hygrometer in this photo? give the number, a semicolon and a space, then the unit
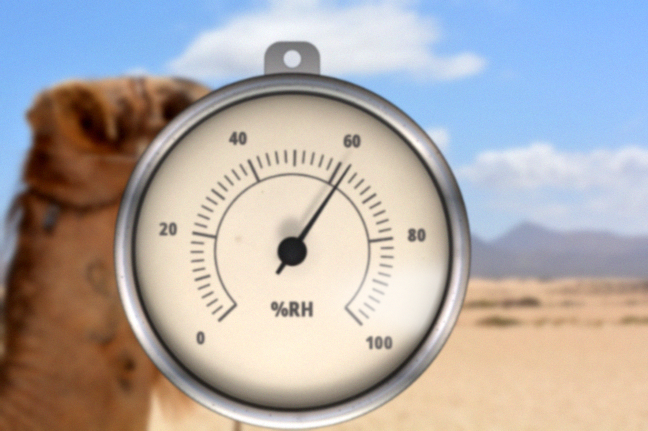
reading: 62; %
